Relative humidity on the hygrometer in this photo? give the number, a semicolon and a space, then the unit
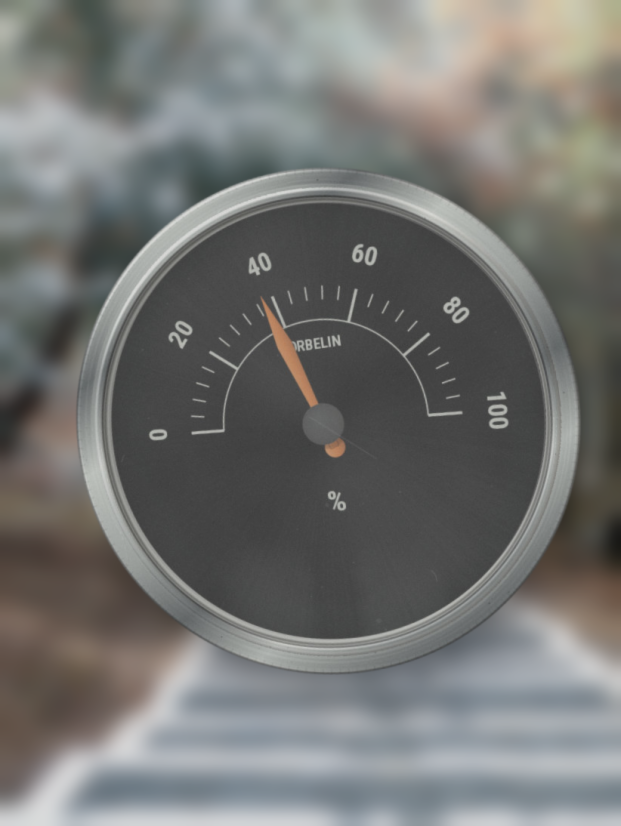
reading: 38; %
